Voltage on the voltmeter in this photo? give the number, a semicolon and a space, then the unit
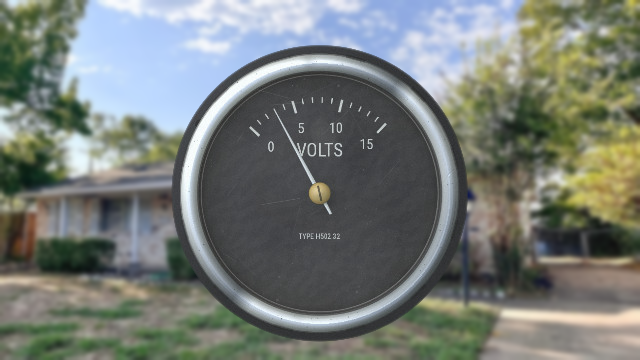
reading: 3; V
